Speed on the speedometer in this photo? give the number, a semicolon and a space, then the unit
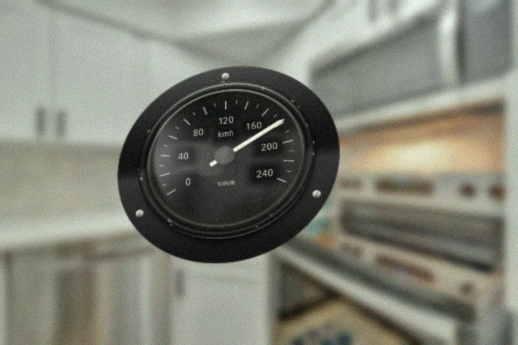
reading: 180; km/h
